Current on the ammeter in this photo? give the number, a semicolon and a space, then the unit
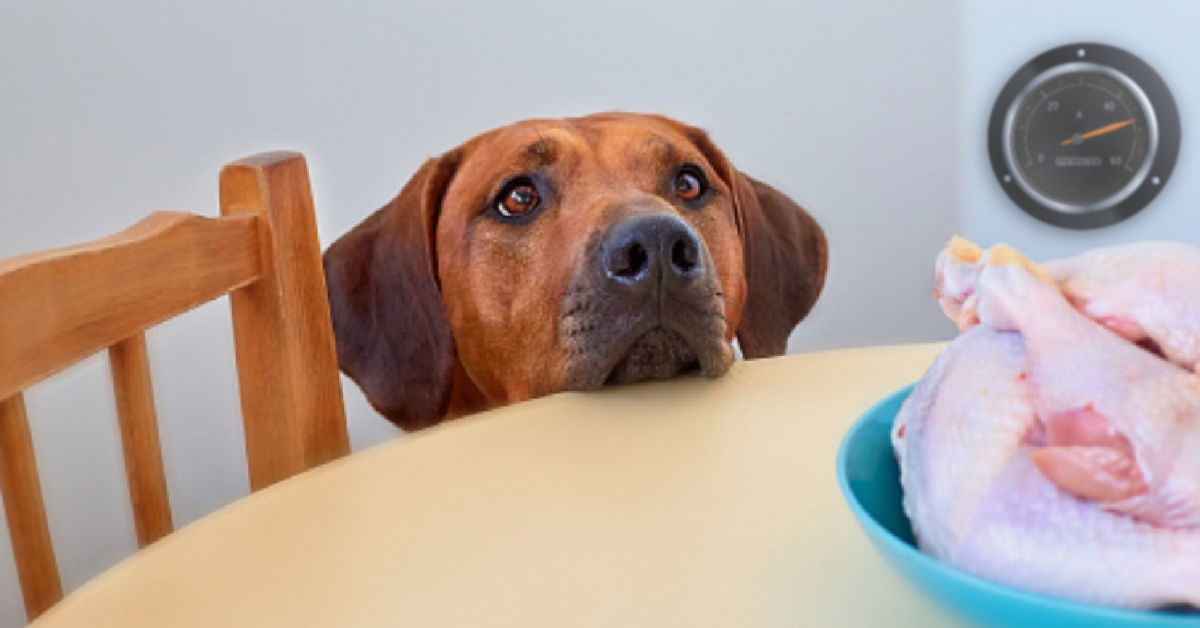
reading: 47.5; A
